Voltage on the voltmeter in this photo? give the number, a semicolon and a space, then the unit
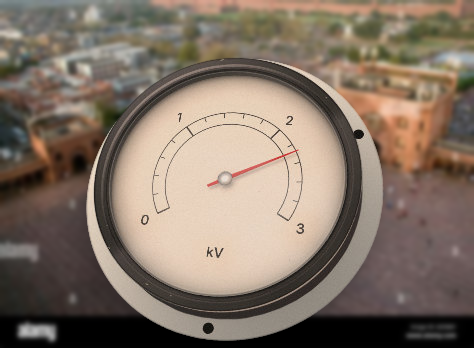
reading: 2.3; kV
